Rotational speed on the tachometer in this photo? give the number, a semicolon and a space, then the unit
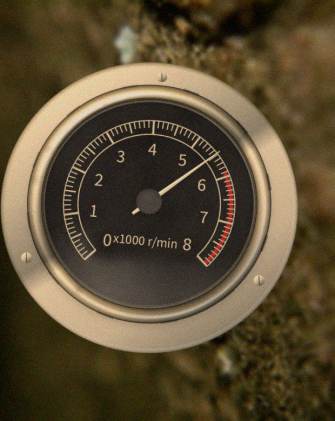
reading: 5500; rpm
